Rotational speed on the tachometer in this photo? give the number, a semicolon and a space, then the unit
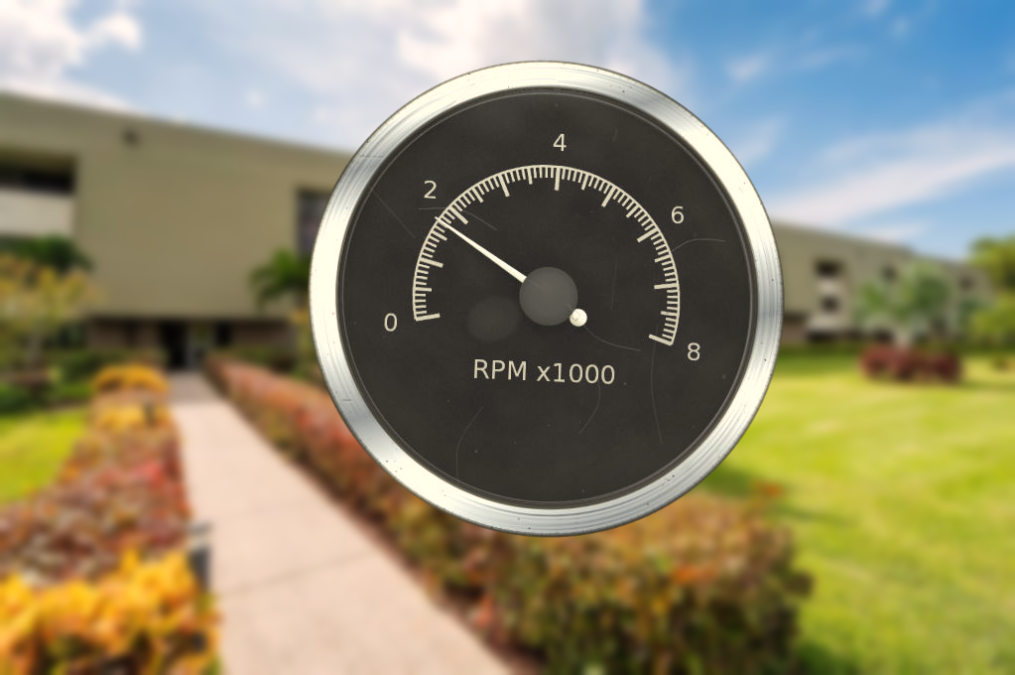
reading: 1700; rpm
